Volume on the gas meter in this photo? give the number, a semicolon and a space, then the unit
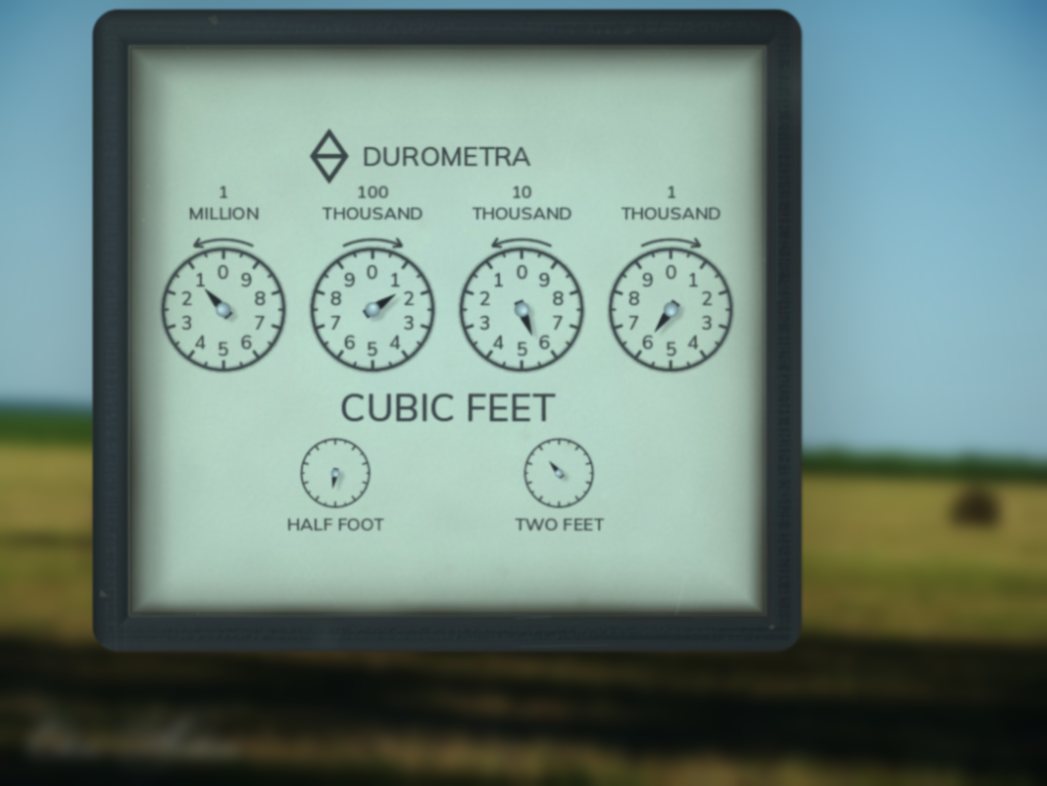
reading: 115600; ft³
